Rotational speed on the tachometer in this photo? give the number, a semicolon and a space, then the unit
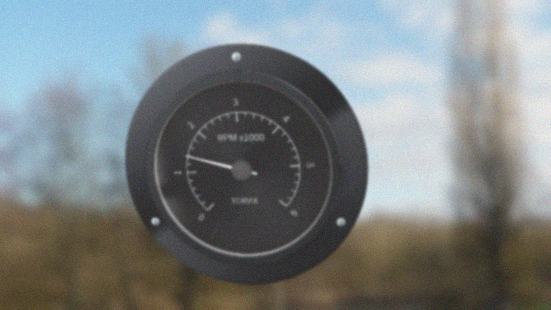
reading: 1400; rpm
